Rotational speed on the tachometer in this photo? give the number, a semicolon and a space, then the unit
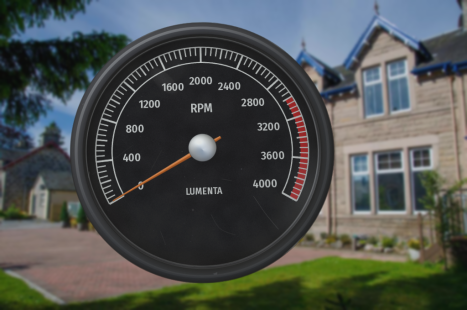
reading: 0; rpm
